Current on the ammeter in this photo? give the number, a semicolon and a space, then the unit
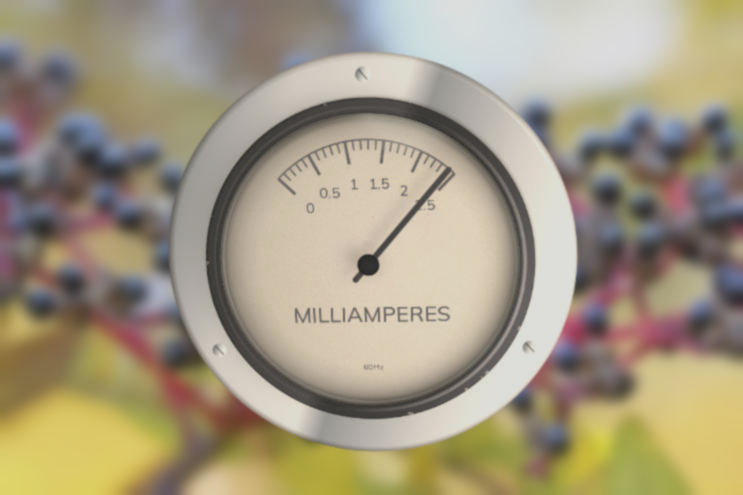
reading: 2.4; mA
